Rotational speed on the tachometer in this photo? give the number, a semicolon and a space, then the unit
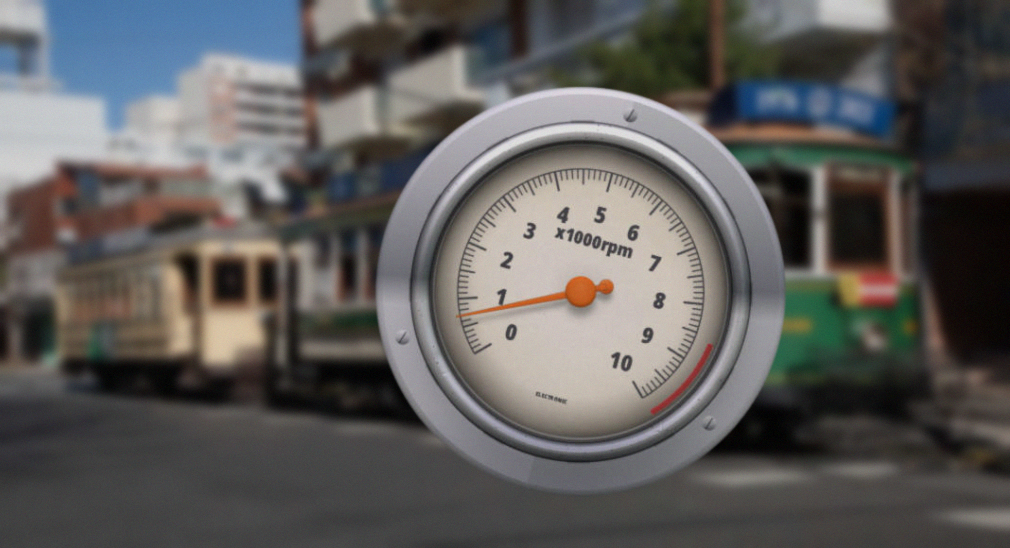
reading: 700; rpm
